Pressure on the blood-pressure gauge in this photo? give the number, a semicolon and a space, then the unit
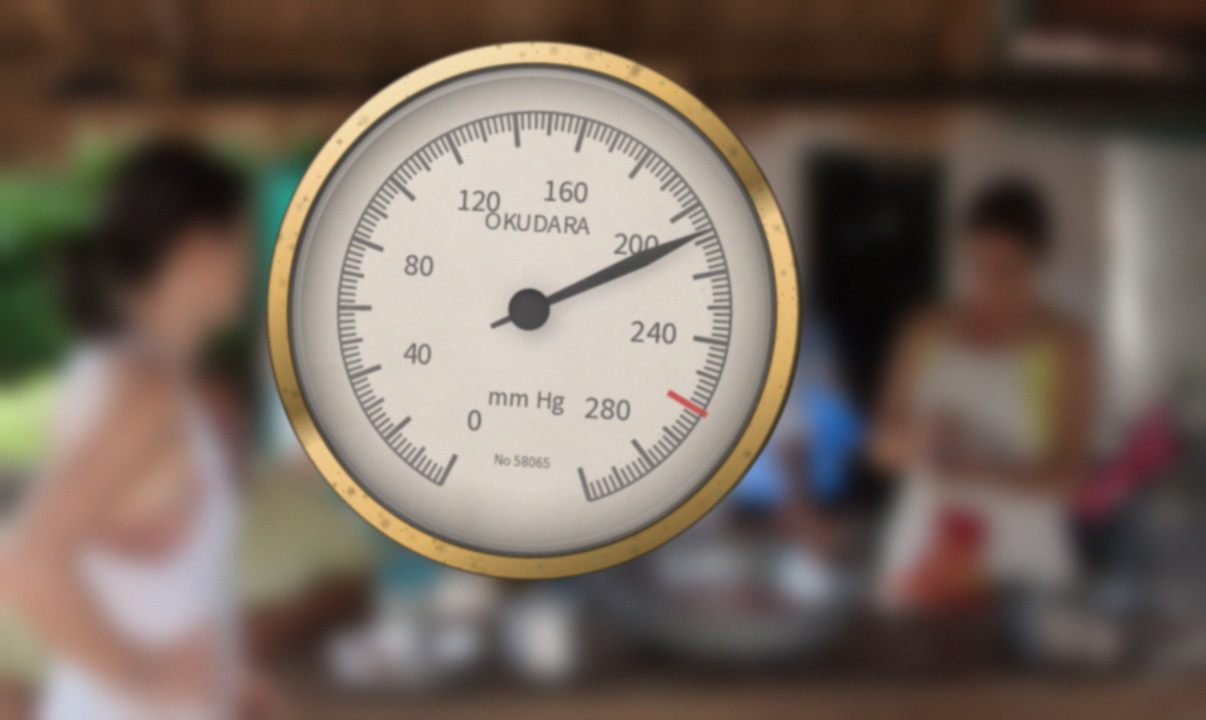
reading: 208; mmHg
